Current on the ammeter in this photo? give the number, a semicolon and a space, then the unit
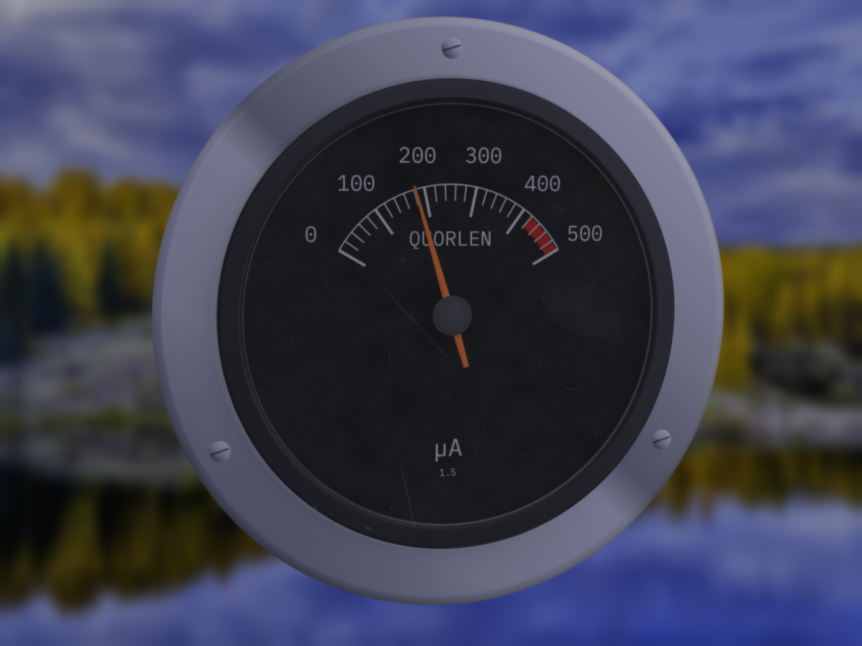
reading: 180; µA
